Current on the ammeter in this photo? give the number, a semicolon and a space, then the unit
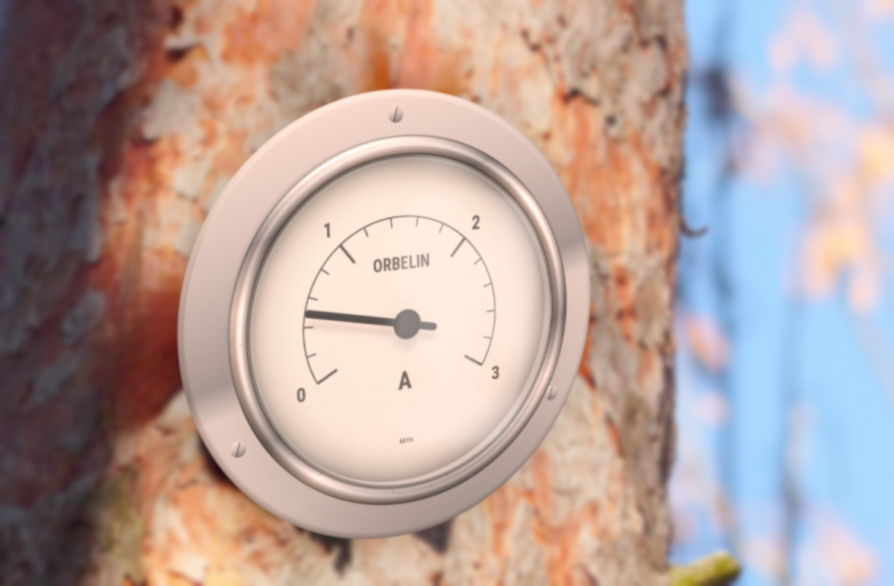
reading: 0.5; A
